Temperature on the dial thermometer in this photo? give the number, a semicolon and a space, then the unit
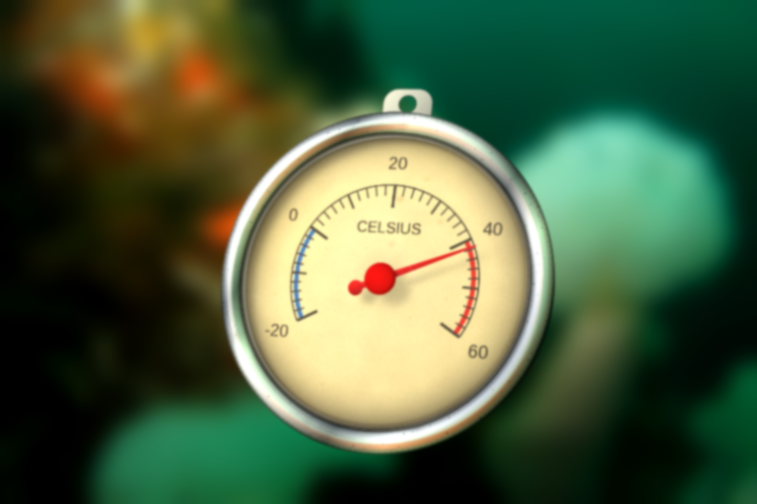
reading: 42; °C
